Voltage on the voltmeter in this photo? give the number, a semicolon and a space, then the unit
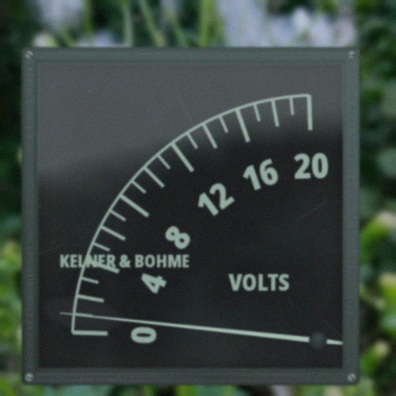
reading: 1; V
